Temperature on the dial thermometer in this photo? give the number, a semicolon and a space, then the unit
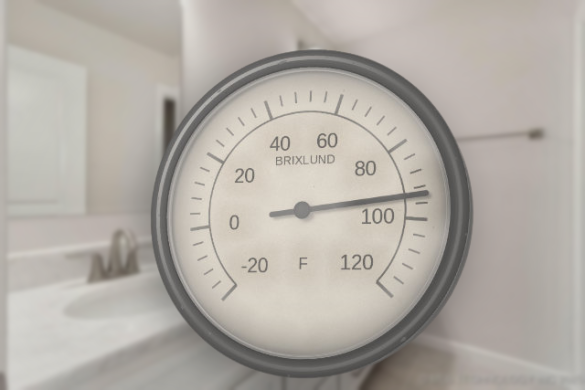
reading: 94; °F
